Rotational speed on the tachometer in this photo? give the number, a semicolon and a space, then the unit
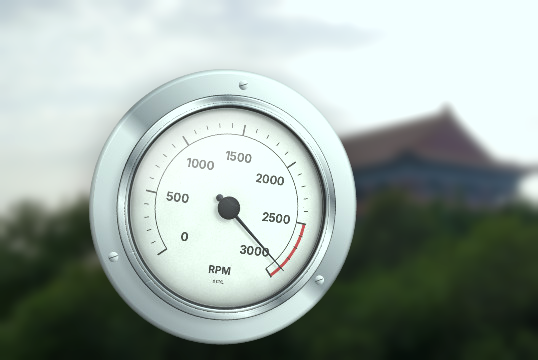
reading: 2900; rpm
